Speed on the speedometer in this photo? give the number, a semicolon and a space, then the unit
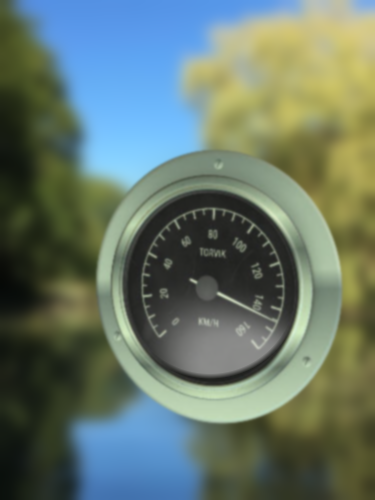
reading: 145; km/h
